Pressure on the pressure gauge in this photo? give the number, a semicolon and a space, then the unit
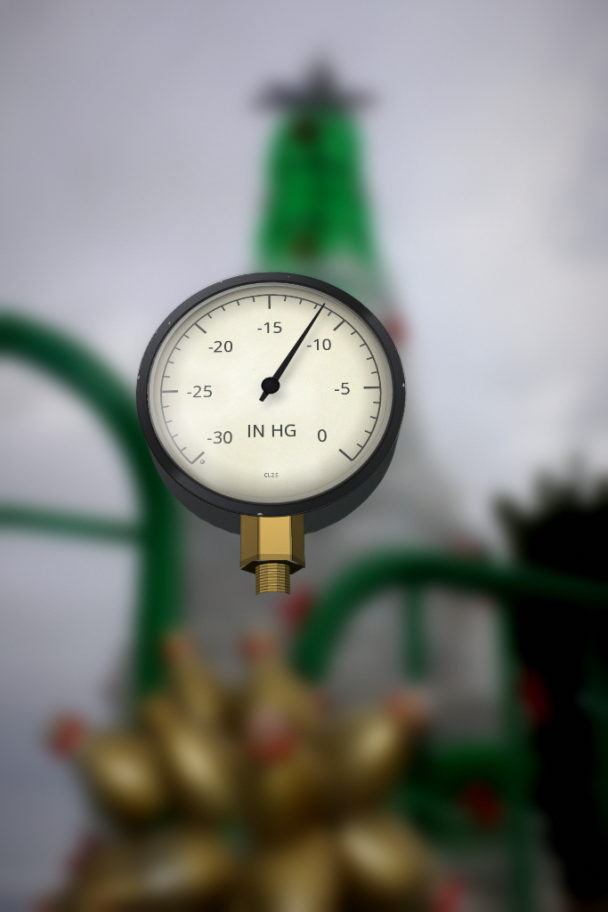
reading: -11.5; inHg
